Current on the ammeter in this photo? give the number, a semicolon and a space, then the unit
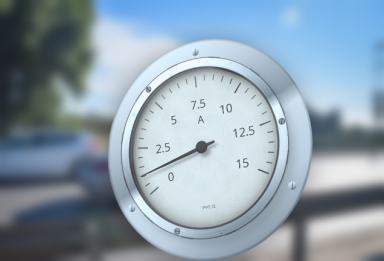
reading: 1; A
